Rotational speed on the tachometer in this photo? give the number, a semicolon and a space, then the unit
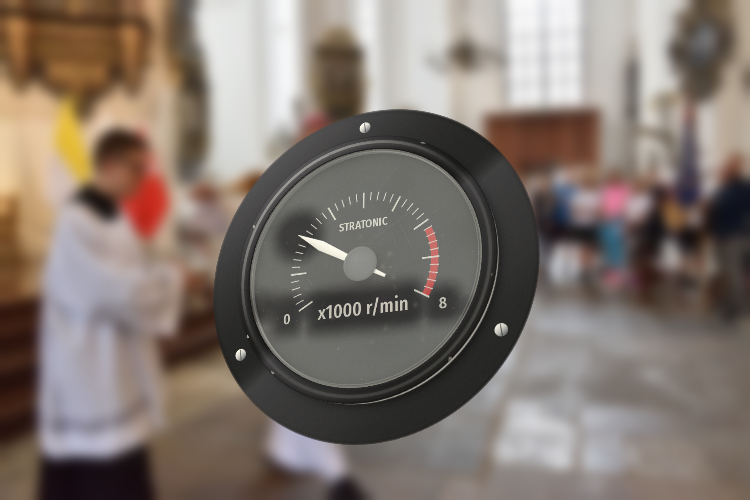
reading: 2000; rpm
